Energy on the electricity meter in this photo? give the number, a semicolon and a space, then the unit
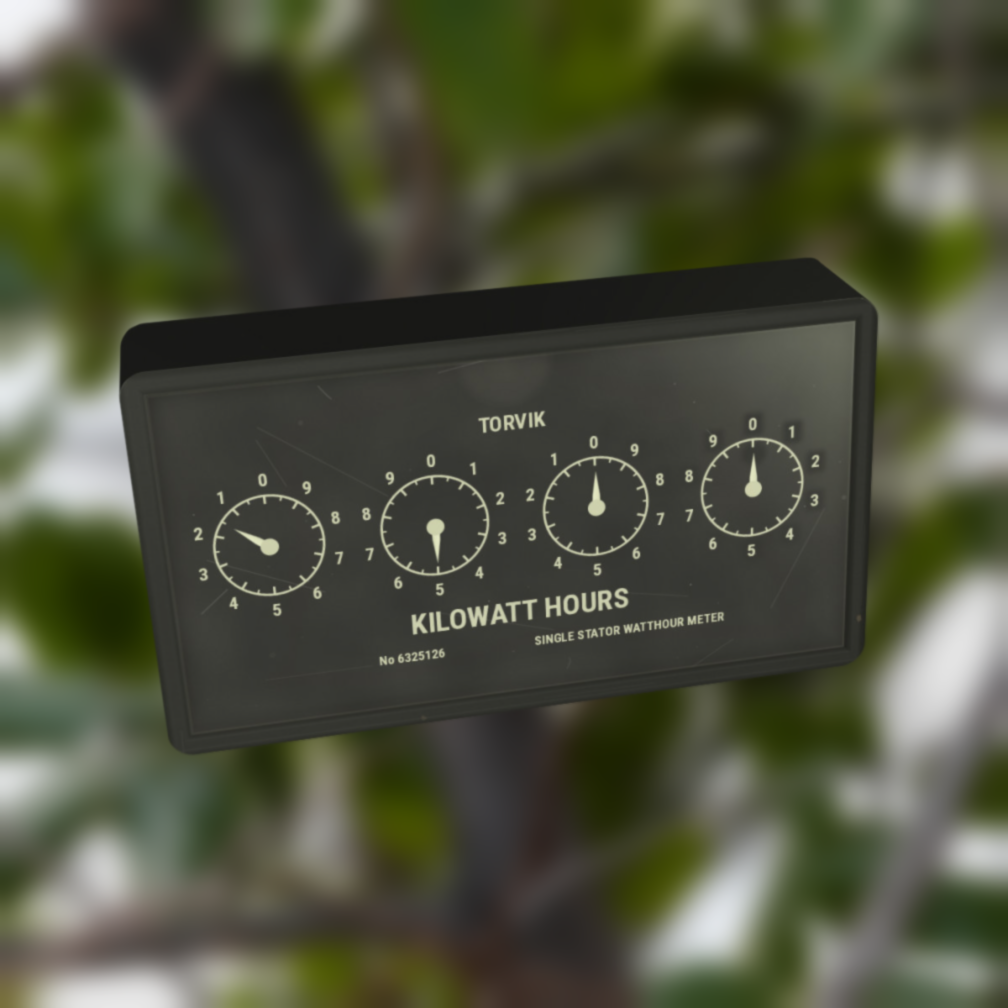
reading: 1500; kWh
